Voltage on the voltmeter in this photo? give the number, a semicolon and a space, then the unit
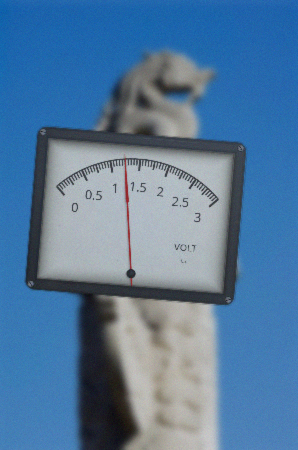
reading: 1.25; V
